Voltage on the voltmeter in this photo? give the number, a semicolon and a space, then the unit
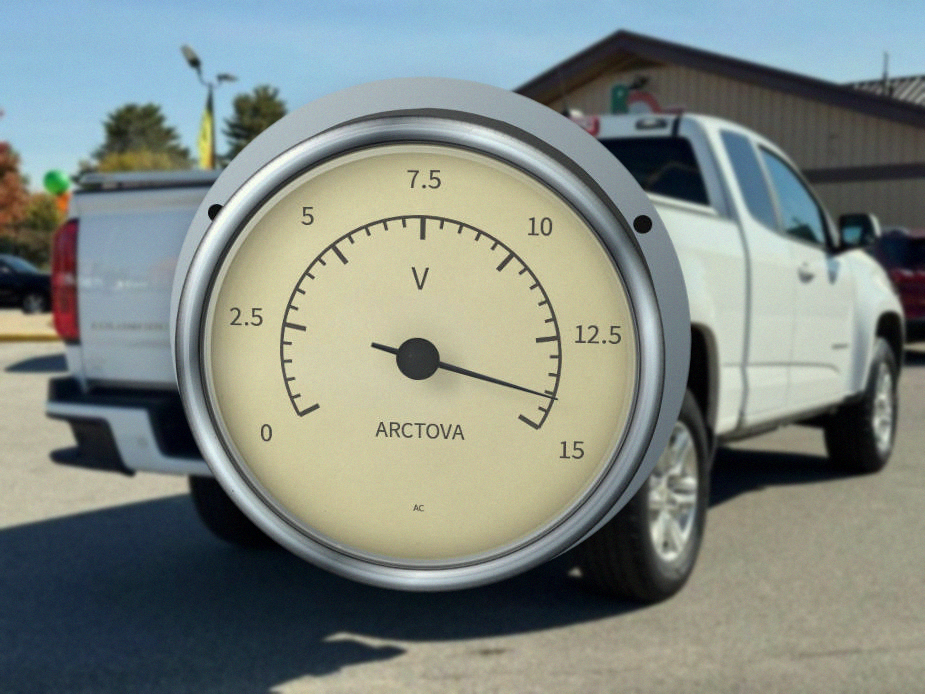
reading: 14; V
